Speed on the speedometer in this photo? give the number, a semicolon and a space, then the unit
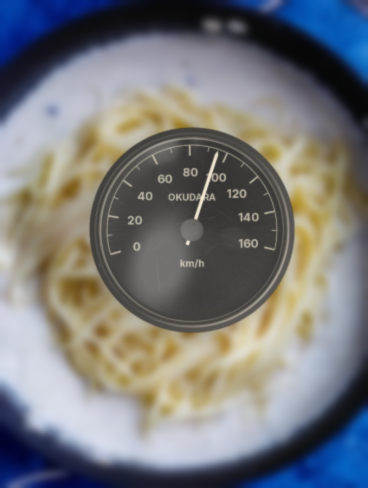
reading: 95; km/h
